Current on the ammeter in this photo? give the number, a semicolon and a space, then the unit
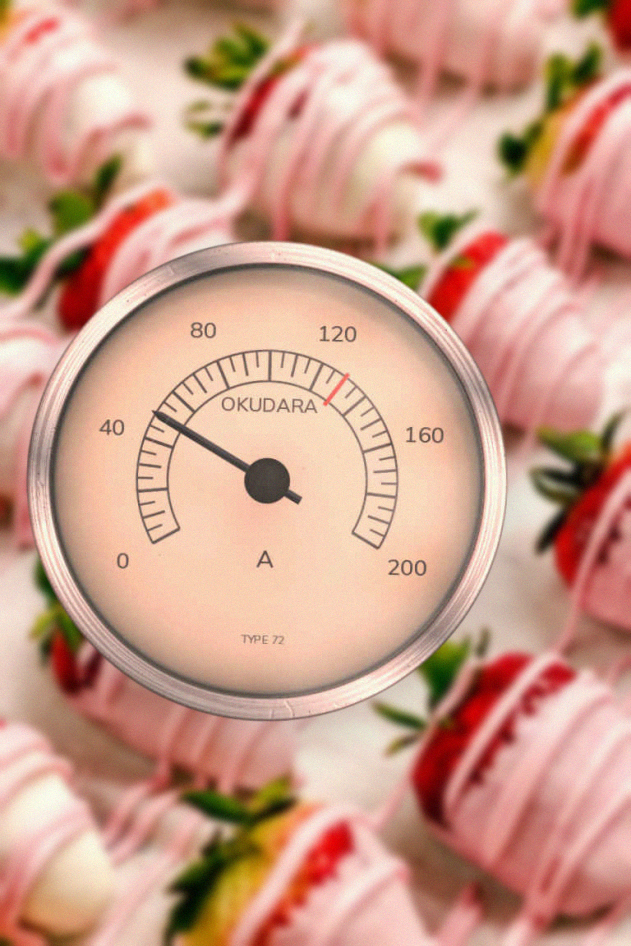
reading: 50; A
